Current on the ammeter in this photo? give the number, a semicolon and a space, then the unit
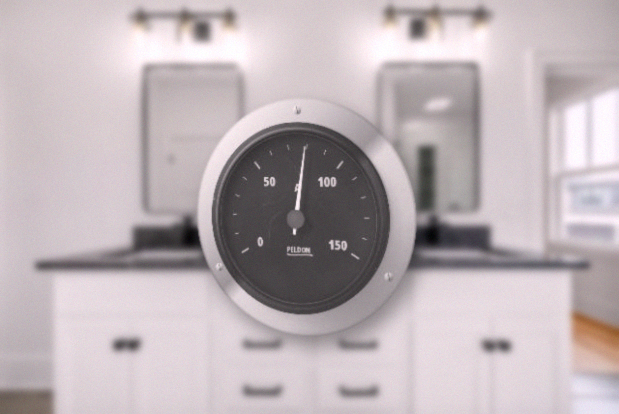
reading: 80; A
